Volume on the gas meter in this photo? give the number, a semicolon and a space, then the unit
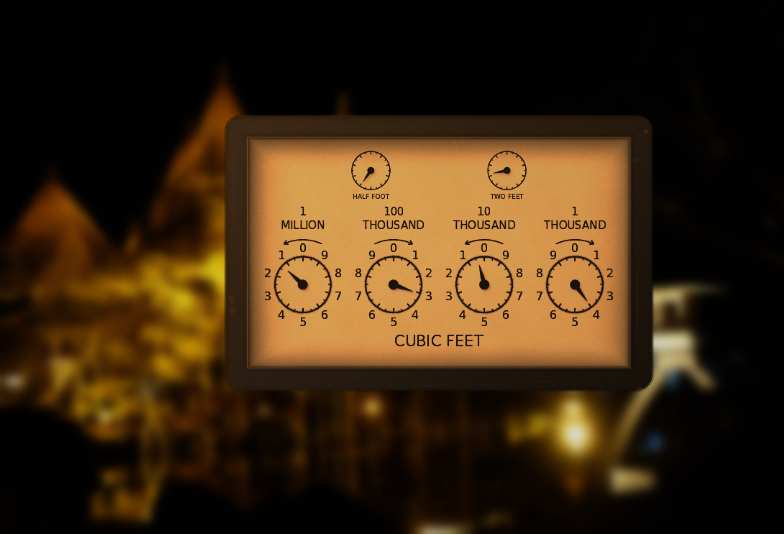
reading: 130400; ft³
